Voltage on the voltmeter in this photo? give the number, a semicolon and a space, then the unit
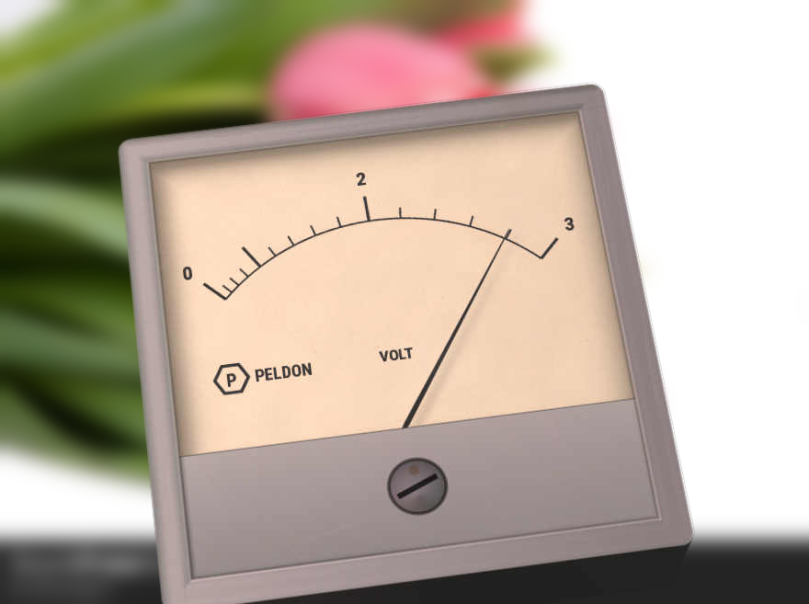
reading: 2.8; V
